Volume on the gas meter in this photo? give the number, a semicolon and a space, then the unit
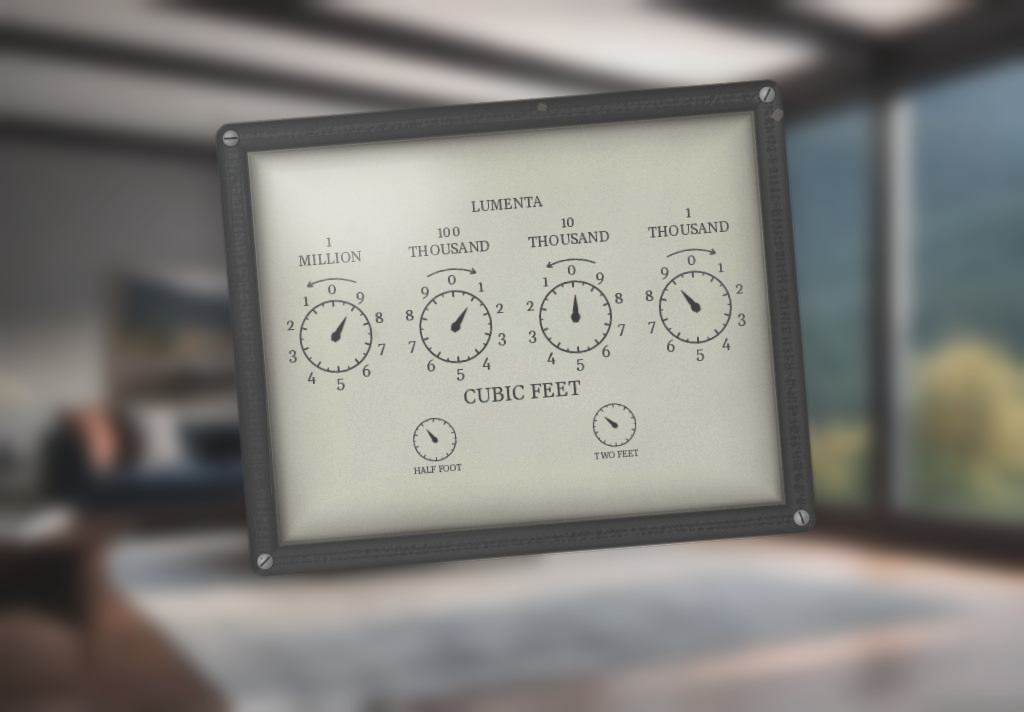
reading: 909900; ft³
